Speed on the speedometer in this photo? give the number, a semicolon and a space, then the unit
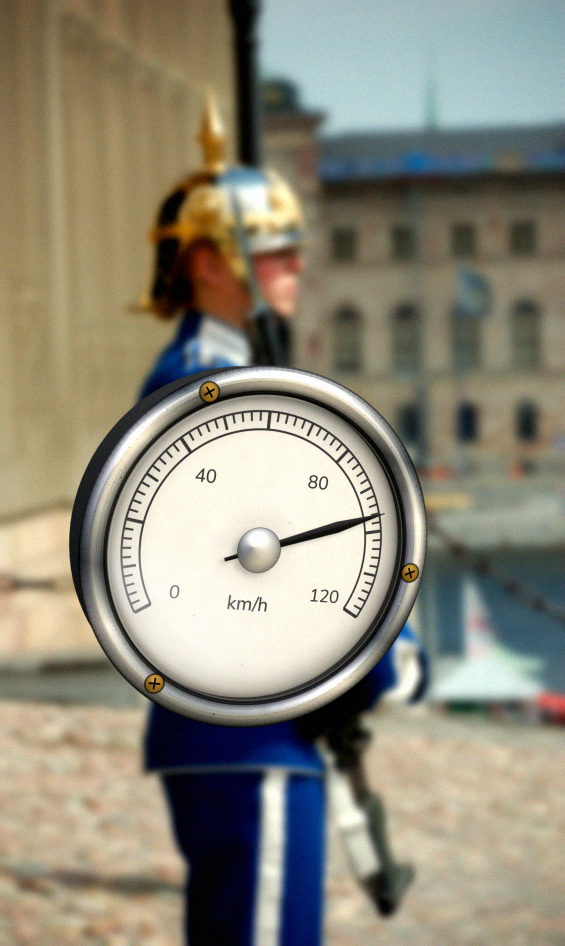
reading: 96; km/h
